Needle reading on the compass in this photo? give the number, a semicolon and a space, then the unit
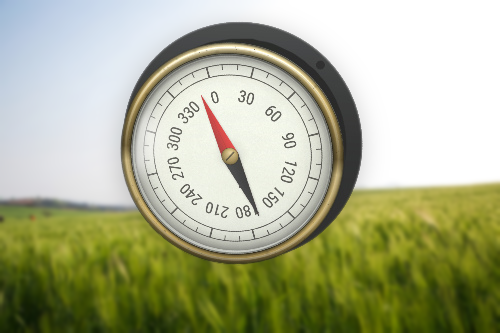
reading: 350; °
